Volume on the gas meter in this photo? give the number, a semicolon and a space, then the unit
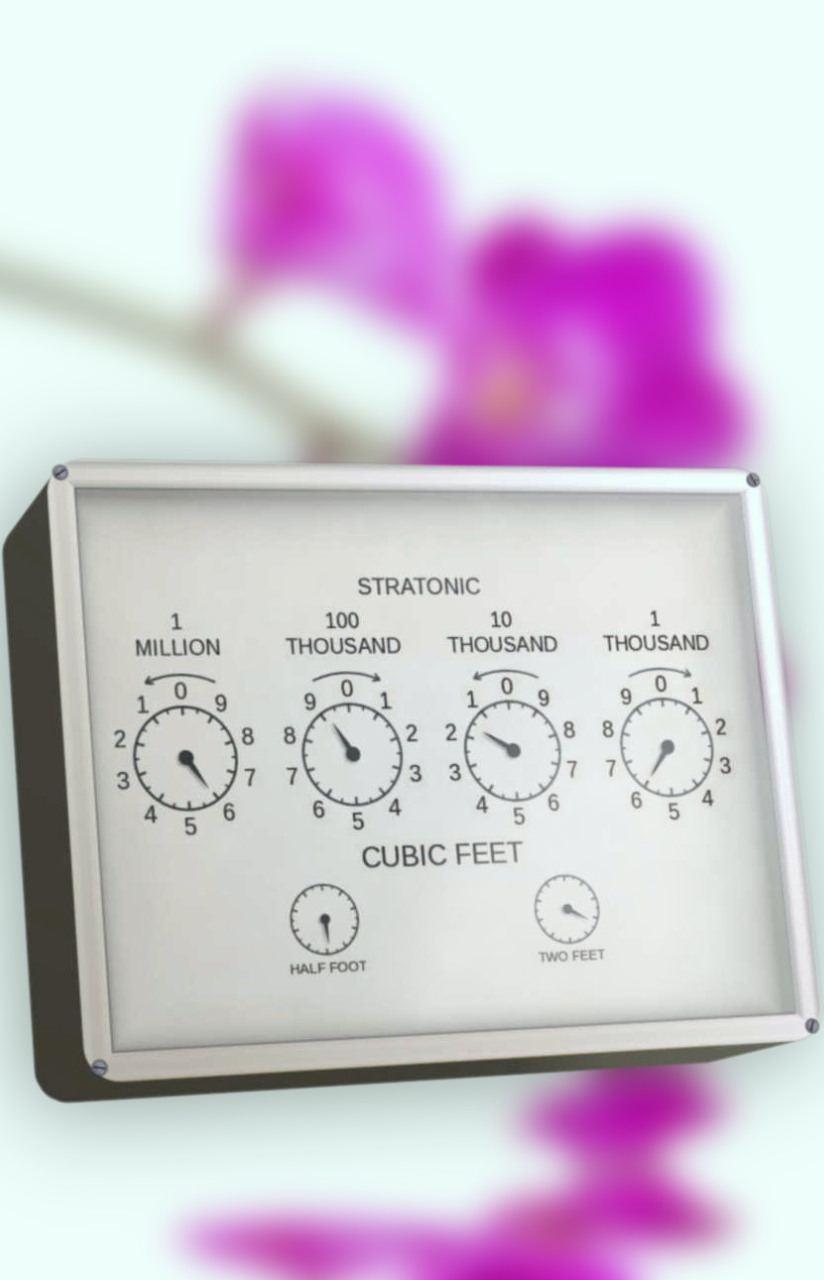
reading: 591600; ft³
